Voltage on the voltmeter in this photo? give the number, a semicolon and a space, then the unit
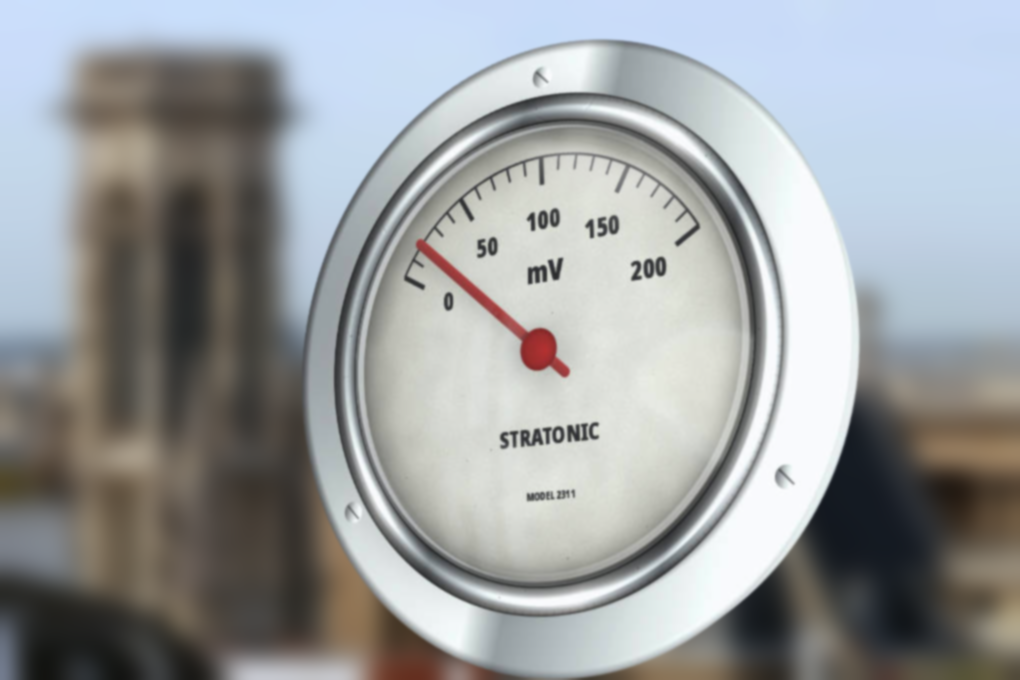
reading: 20; mV
